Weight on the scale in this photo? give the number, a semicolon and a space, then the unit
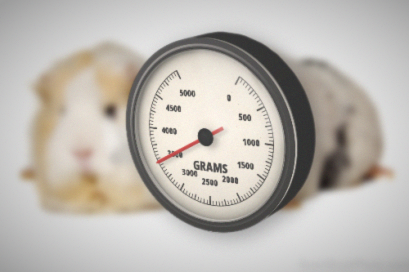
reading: 3500; g
